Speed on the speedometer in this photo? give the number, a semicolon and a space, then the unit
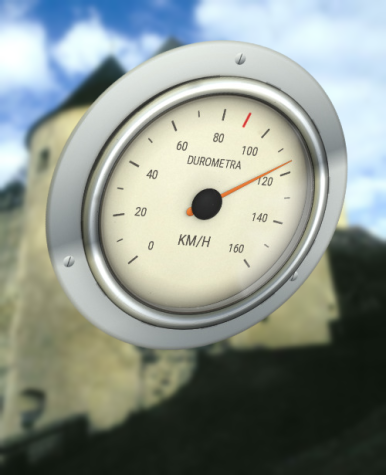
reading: 115; km/h
